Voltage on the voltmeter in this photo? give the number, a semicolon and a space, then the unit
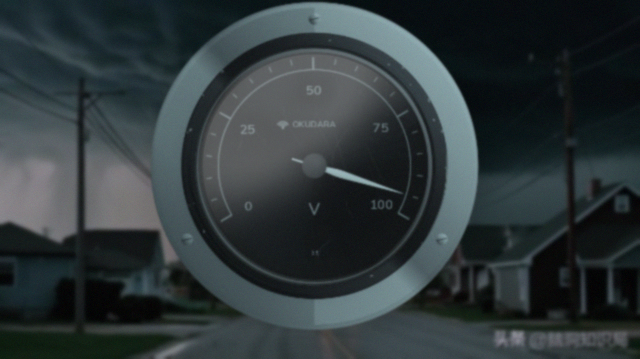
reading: 95; V
